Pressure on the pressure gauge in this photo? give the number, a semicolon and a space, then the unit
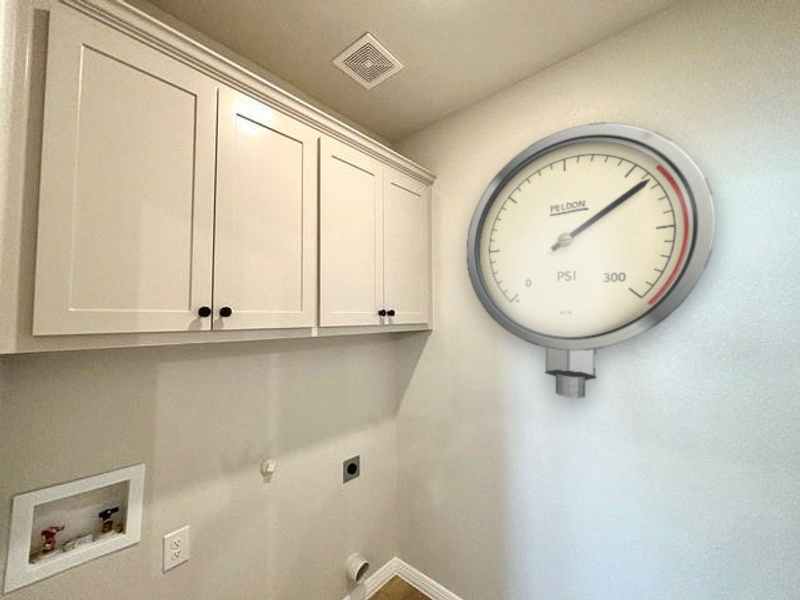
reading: 215; psi
